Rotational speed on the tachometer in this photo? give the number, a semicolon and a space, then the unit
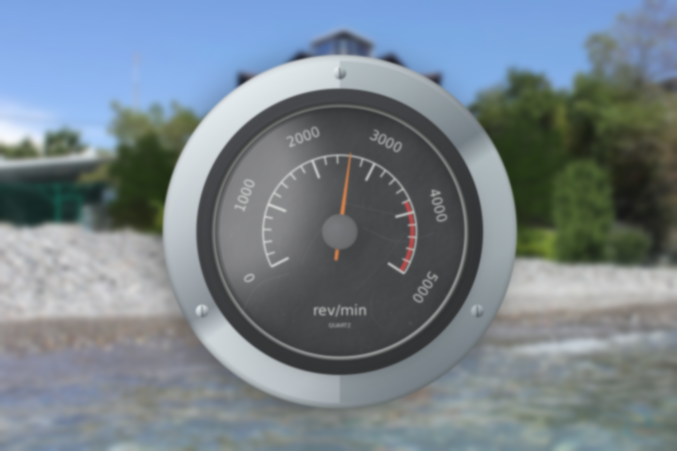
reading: 2600; rpm
